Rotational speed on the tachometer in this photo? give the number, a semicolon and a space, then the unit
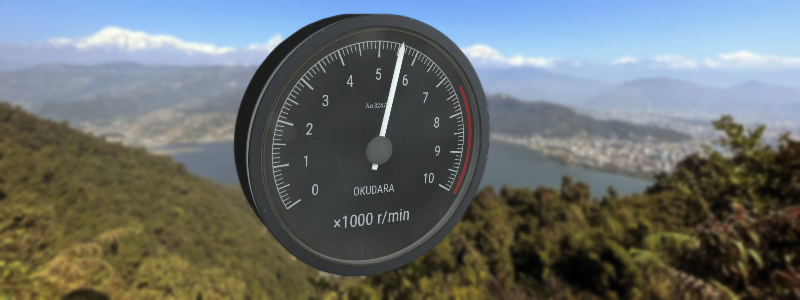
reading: 5500; rpm
